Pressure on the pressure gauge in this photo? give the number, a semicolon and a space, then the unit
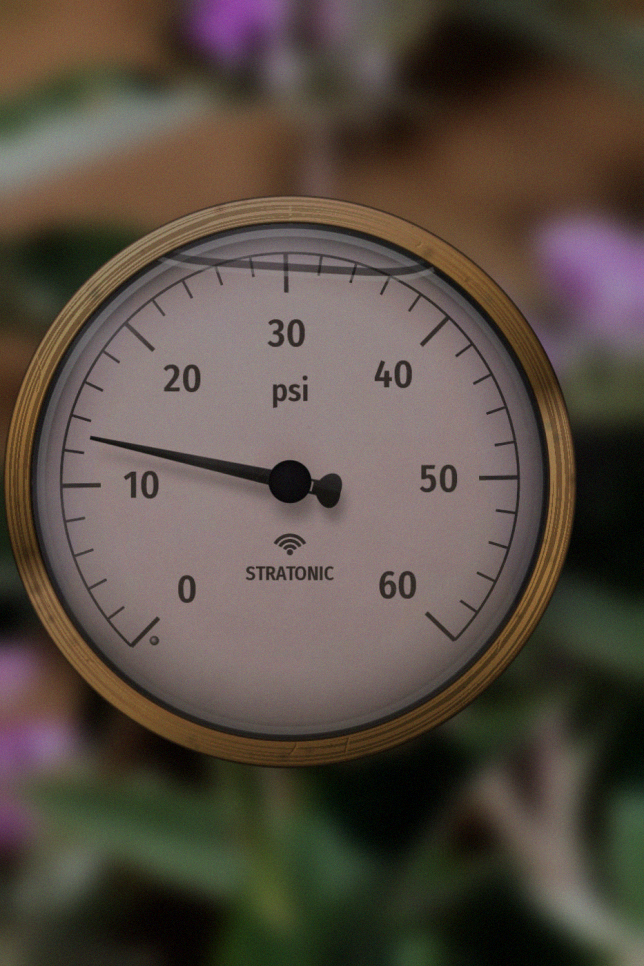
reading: 13; psi
